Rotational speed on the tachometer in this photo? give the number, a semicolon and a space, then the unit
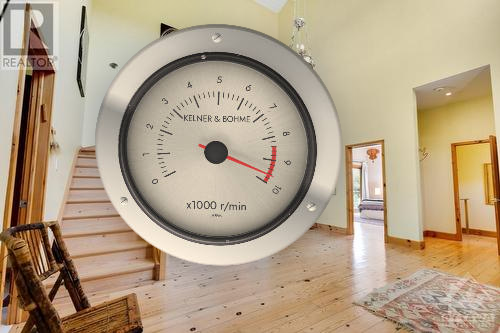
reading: 9600; rpm
